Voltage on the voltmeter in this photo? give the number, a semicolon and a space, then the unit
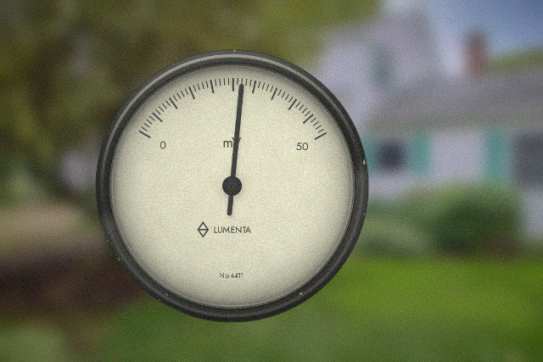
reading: 27; mV
